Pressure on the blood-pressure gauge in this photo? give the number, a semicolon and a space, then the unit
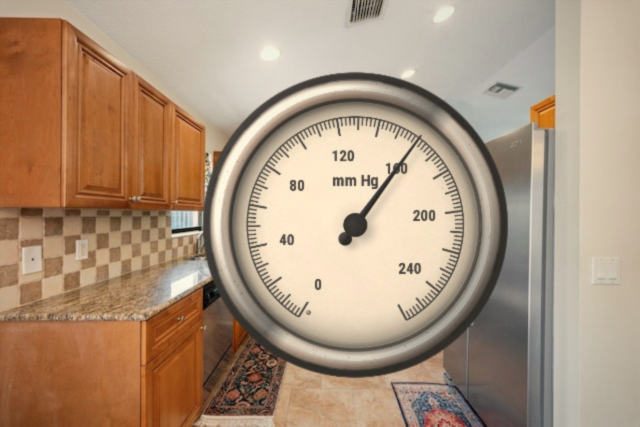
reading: 160; mmHg
